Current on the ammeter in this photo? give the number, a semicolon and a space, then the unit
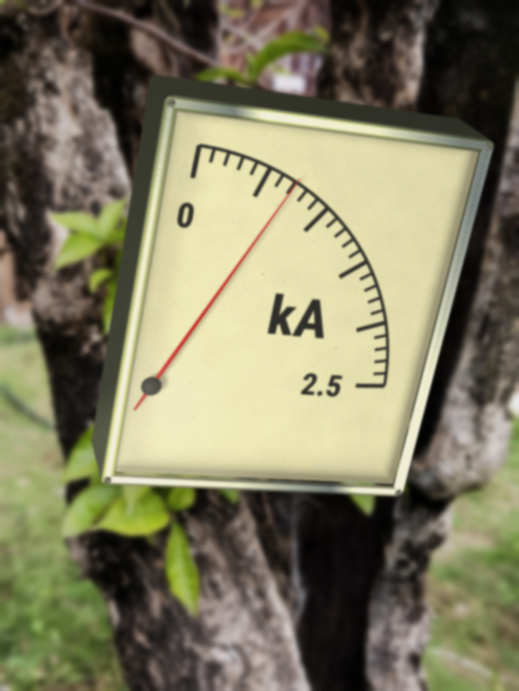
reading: 0.7; kA
